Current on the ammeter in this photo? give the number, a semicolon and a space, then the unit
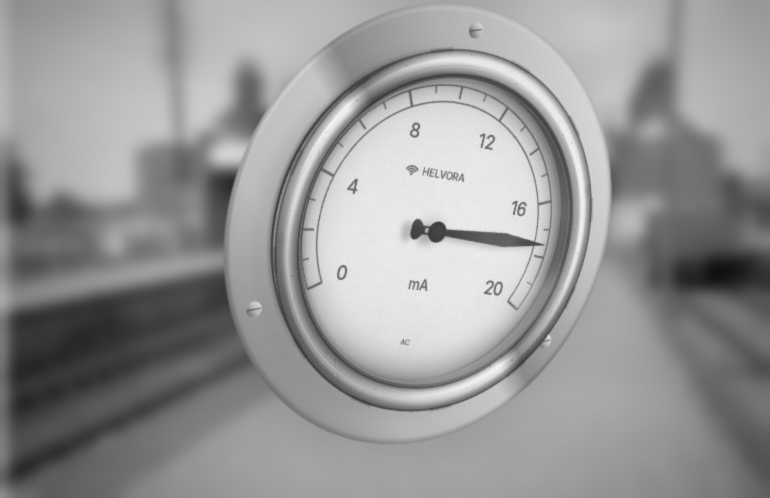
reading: 17.5; mA
